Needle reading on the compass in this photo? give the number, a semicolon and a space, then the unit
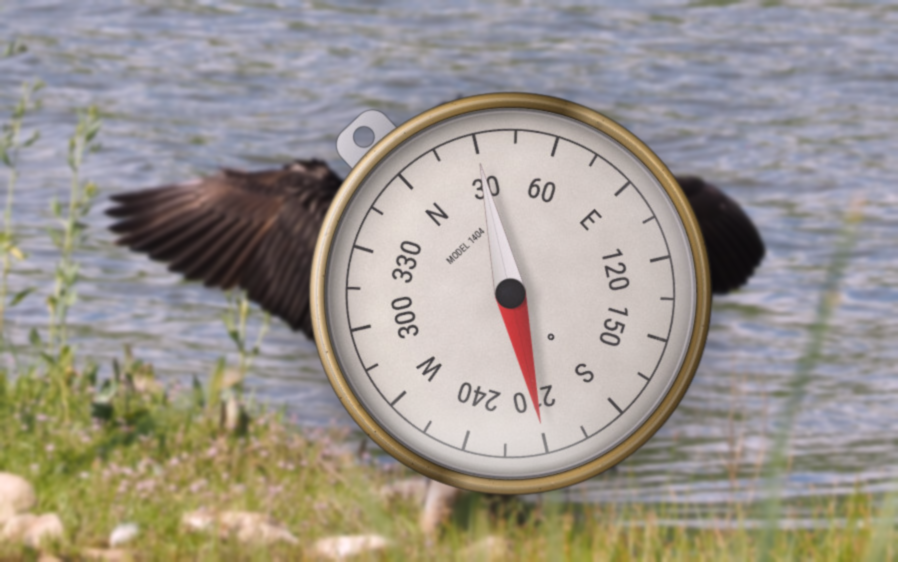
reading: 210; °
